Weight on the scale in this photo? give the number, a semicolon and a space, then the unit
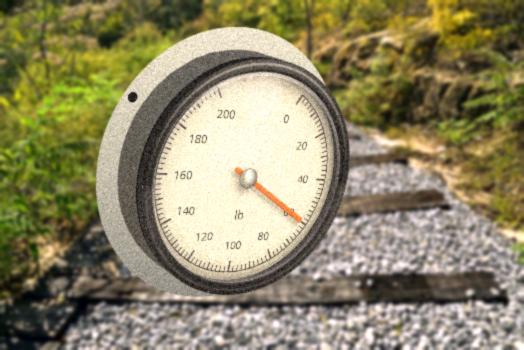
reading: 60; lb
